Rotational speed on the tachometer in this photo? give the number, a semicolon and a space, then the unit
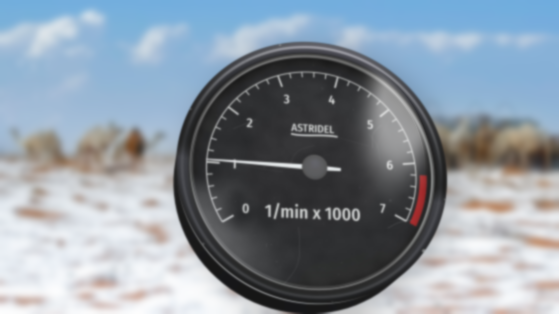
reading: 1000; rpm
